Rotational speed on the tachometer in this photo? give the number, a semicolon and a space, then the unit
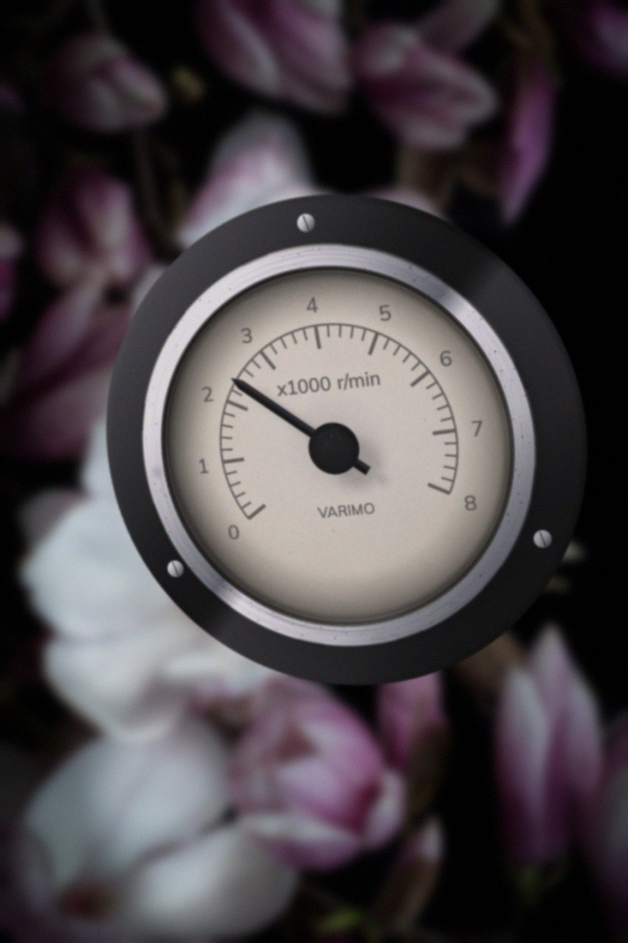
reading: 2400; rpm
